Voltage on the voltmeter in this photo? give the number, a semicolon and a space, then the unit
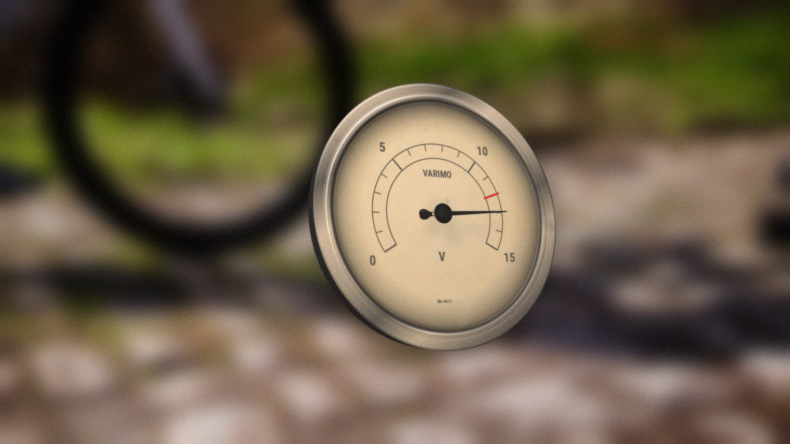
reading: 13; V
